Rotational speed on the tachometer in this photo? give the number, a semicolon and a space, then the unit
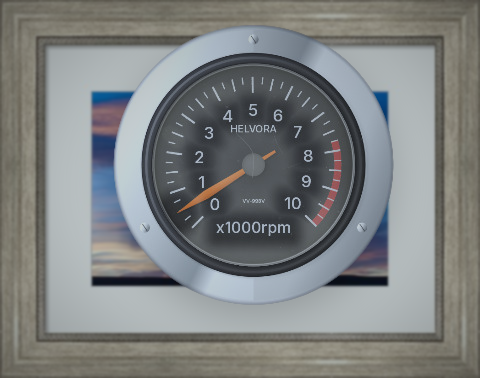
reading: 500; rpm
